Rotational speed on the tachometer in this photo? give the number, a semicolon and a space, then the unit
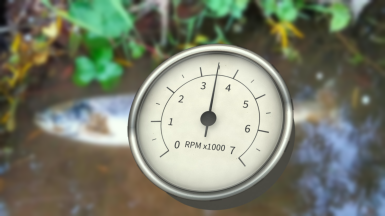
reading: 3500; rpm
